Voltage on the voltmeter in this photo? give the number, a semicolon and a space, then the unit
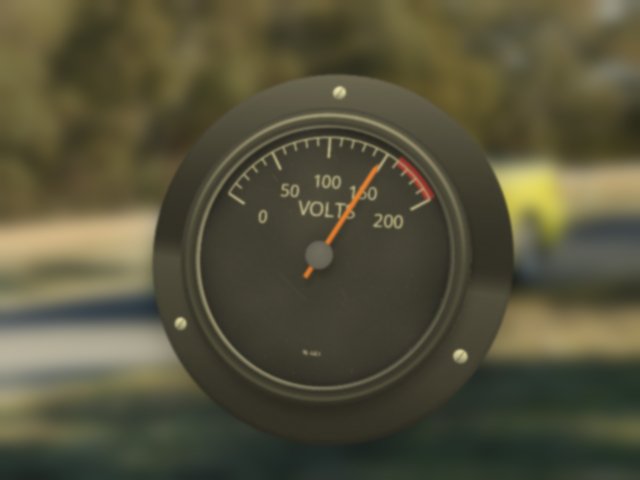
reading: 150; V
